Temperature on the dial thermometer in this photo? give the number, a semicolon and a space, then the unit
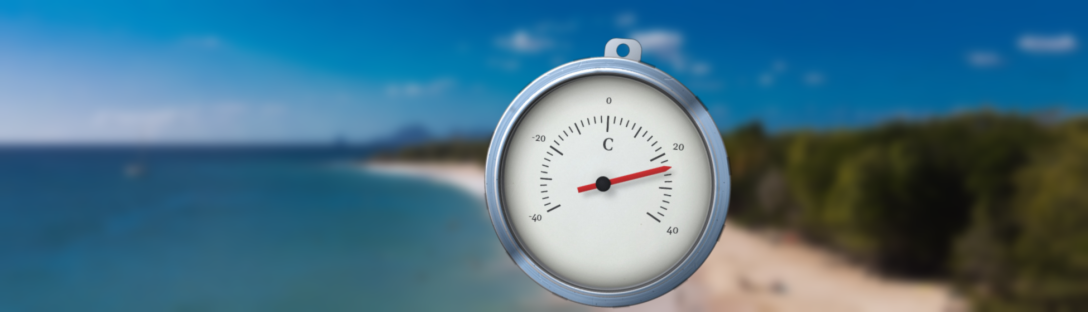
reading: 24; °C
